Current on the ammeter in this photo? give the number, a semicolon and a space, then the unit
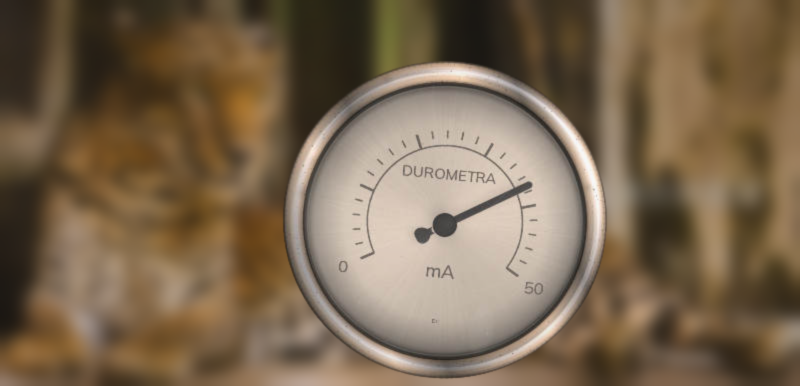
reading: 37; mA
